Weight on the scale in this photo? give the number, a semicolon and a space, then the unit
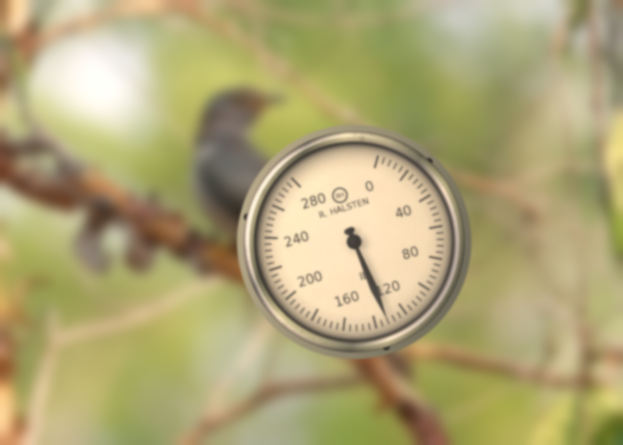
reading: 132; lb
